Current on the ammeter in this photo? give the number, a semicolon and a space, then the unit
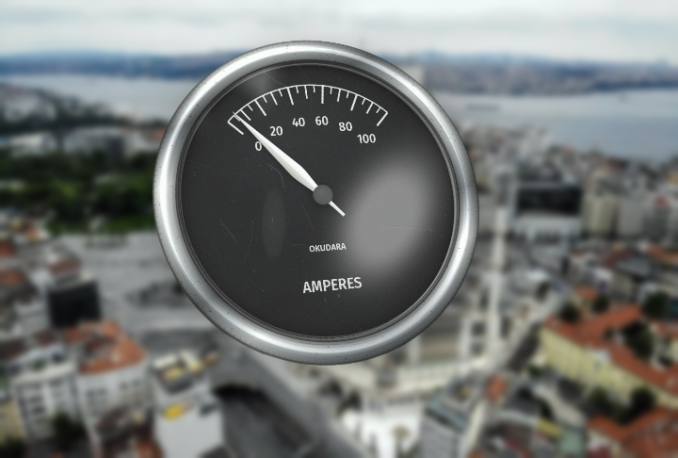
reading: 5; A
